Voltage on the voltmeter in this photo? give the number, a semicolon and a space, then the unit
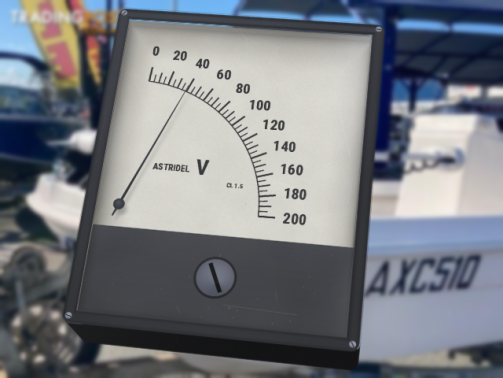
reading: 40; V
